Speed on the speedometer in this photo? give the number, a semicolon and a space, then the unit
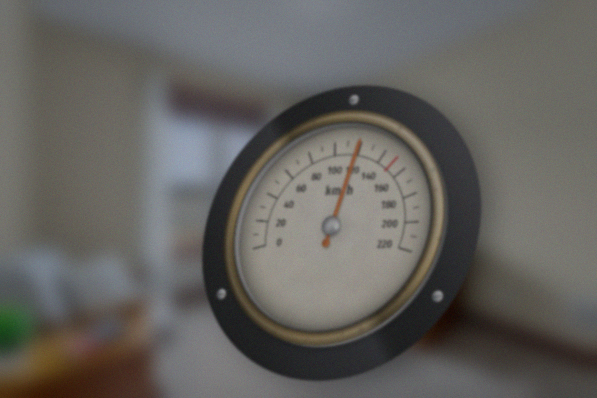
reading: 120; km/h
